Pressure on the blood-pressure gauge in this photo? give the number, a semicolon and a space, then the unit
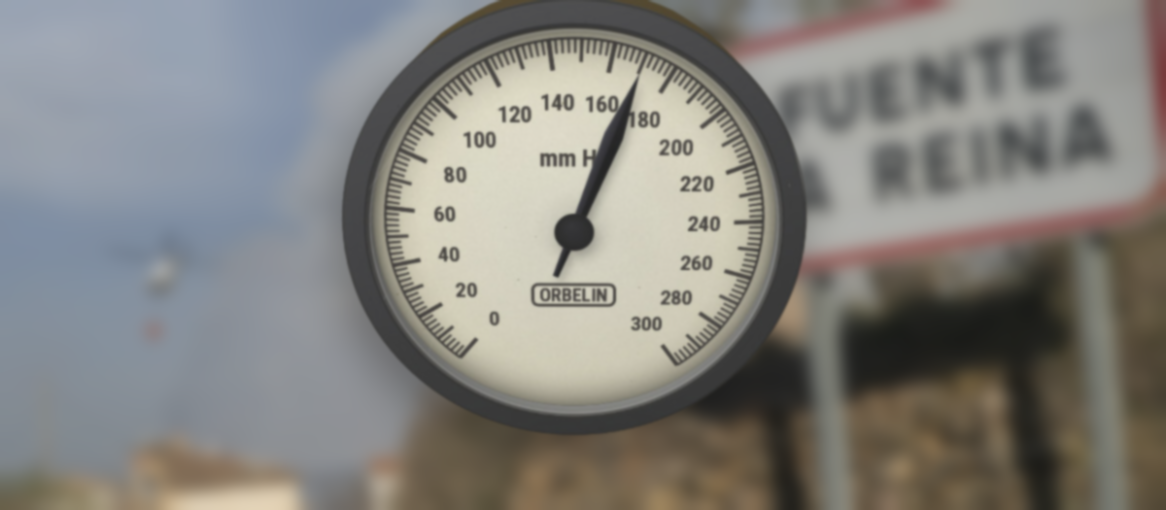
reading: 170; mmHg
